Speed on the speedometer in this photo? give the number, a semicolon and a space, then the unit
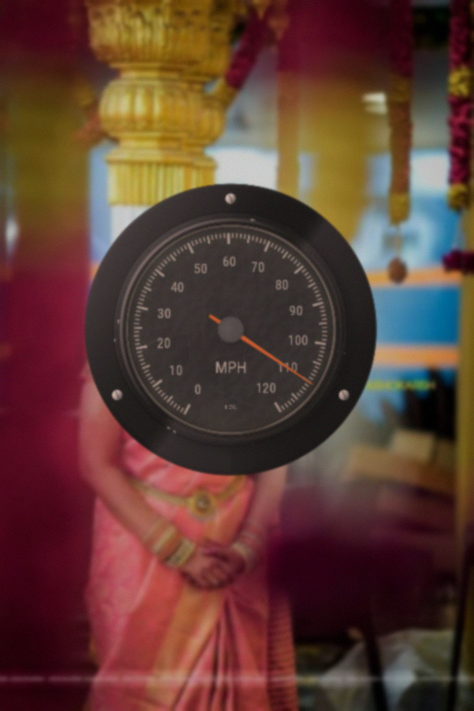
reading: 110; mph
